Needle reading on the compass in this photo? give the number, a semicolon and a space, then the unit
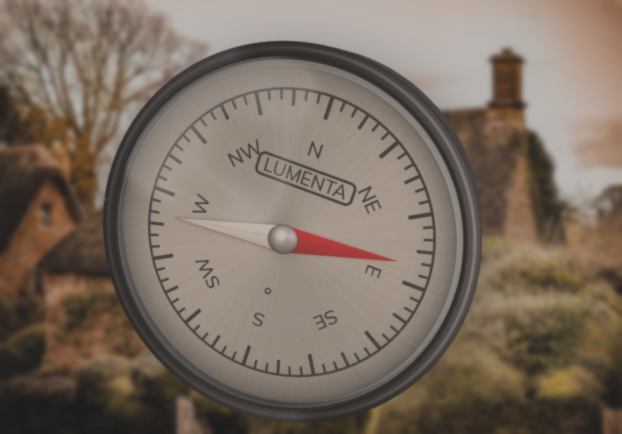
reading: 80; °
